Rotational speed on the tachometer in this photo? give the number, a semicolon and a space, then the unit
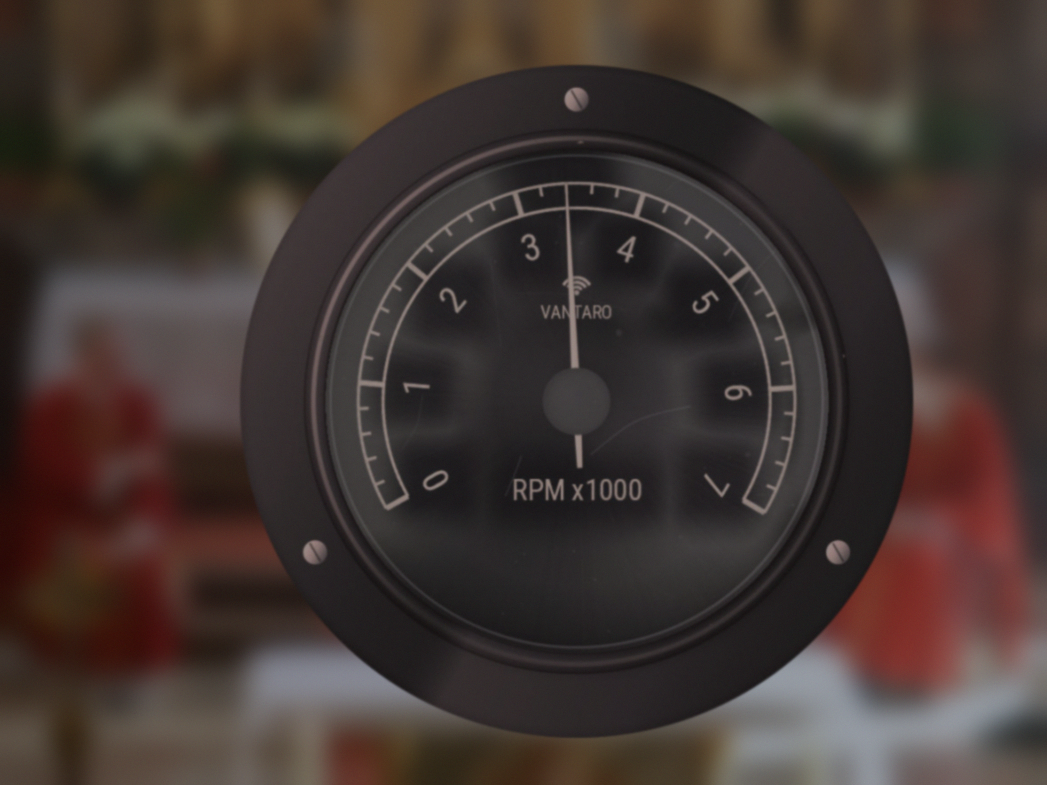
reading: 3400; rpm
